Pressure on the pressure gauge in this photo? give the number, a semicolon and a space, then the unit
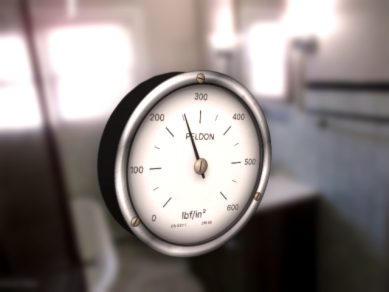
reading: 250; psi
